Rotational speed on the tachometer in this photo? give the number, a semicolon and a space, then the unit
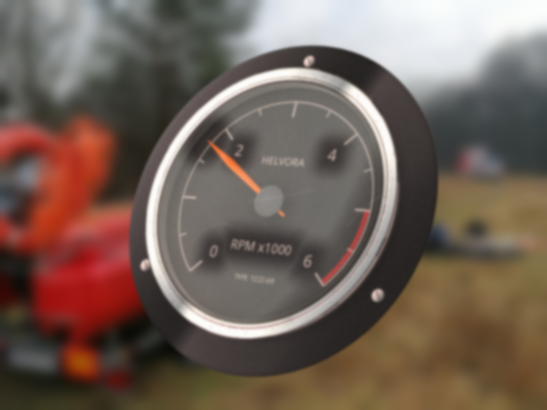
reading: 1750; rpm
